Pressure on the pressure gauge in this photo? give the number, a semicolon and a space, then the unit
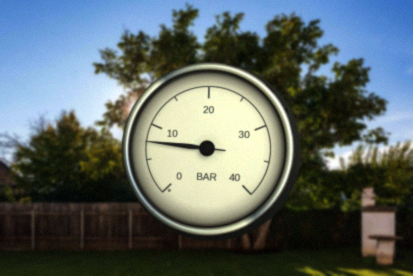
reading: 7.5; bar
